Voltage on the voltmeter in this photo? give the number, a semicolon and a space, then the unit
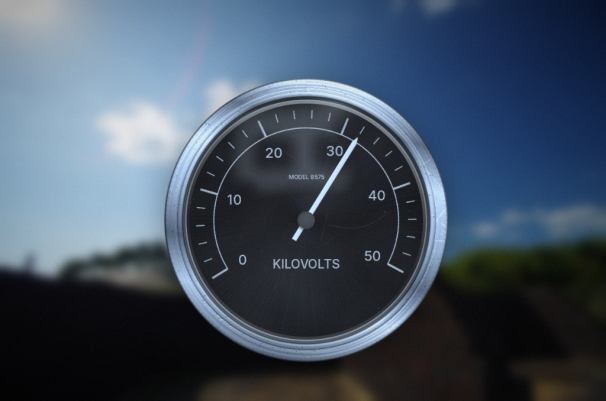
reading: 32; kV
